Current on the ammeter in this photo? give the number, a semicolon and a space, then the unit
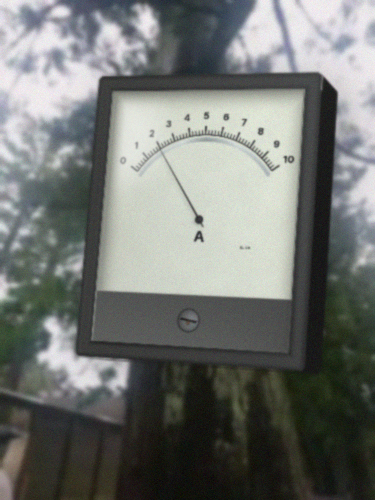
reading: 2; A
